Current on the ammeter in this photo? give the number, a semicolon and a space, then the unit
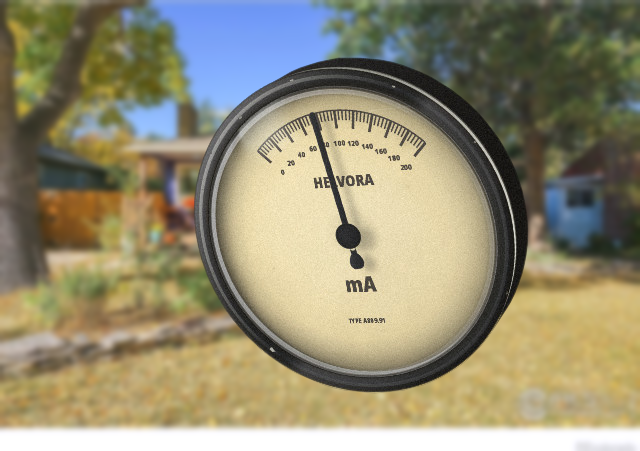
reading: 80; mA
